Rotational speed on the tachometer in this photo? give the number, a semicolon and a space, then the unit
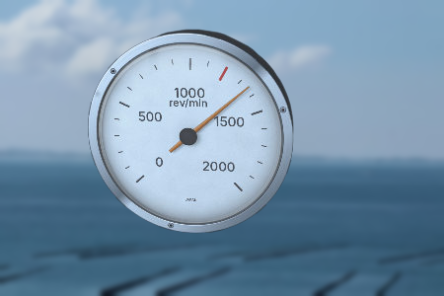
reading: 1350; rpm
